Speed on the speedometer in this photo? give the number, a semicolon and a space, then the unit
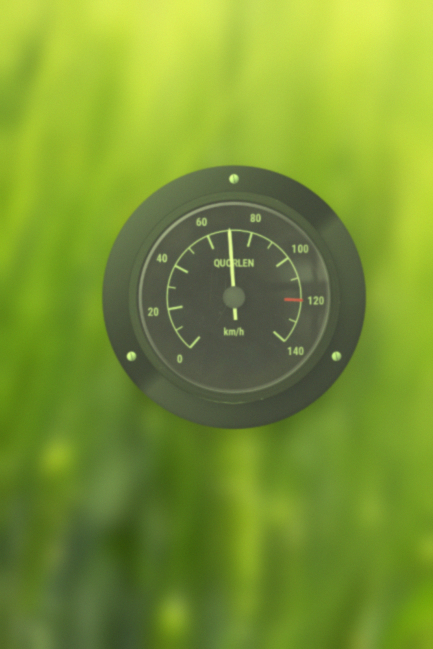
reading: 70; km/h
